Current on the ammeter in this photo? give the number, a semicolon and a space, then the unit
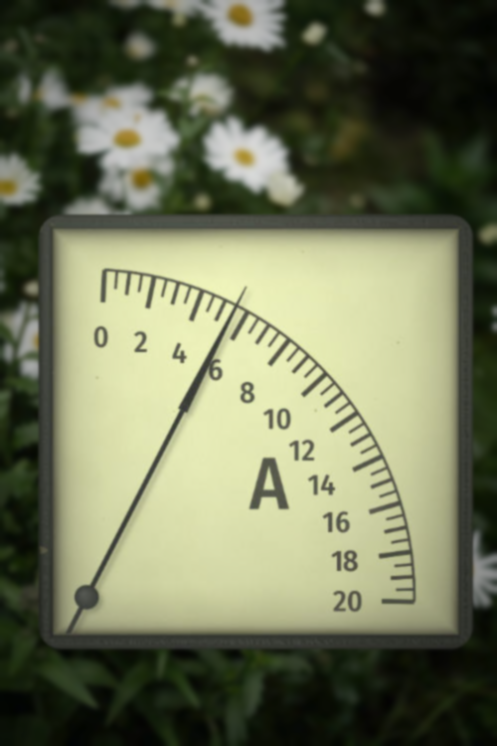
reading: 5.5; A
